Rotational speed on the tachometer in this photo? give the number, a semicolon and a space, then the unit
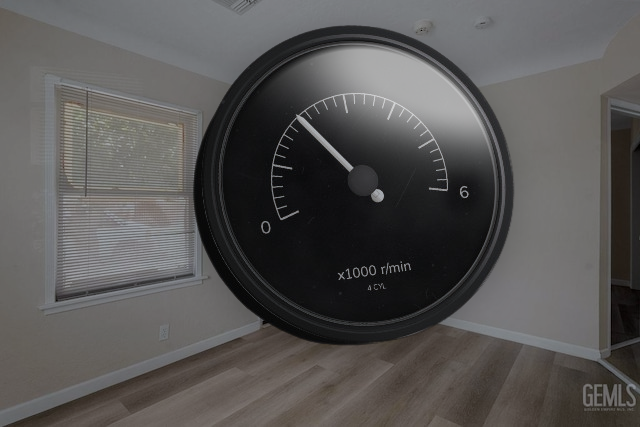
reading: 2000; rpm
